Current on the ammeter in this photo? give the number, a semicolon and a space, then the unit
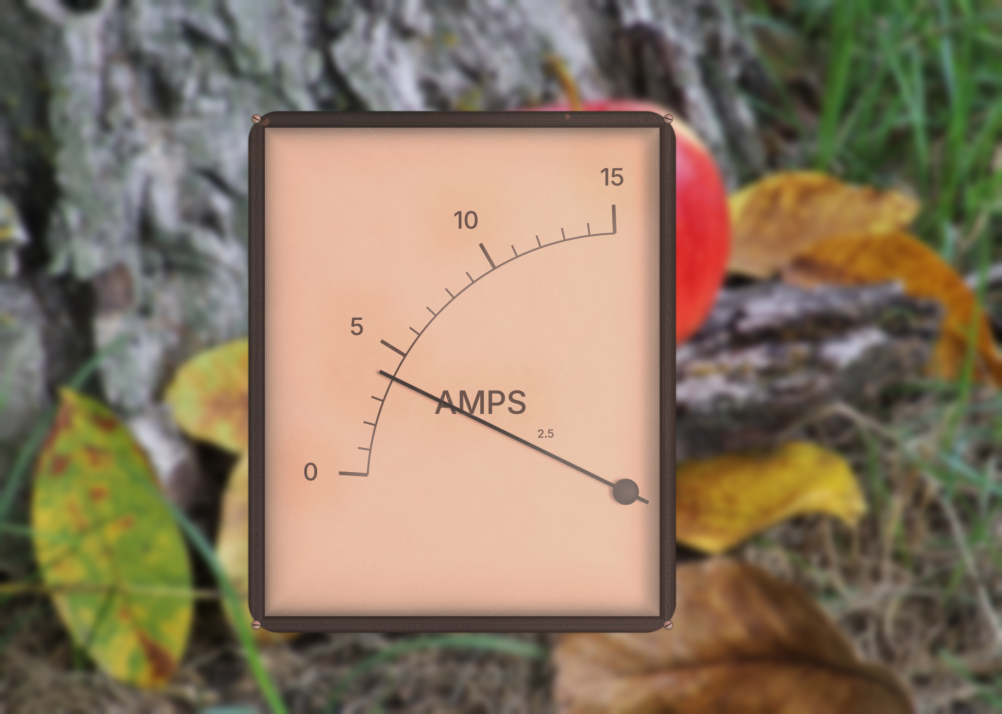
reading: 4; A
